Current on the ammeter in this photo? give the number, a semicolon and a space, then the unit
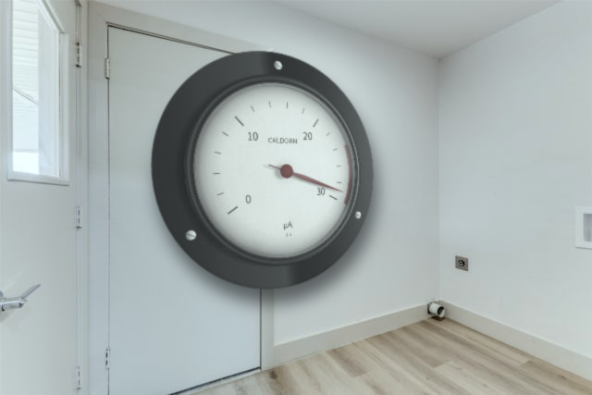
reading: 29; µA
